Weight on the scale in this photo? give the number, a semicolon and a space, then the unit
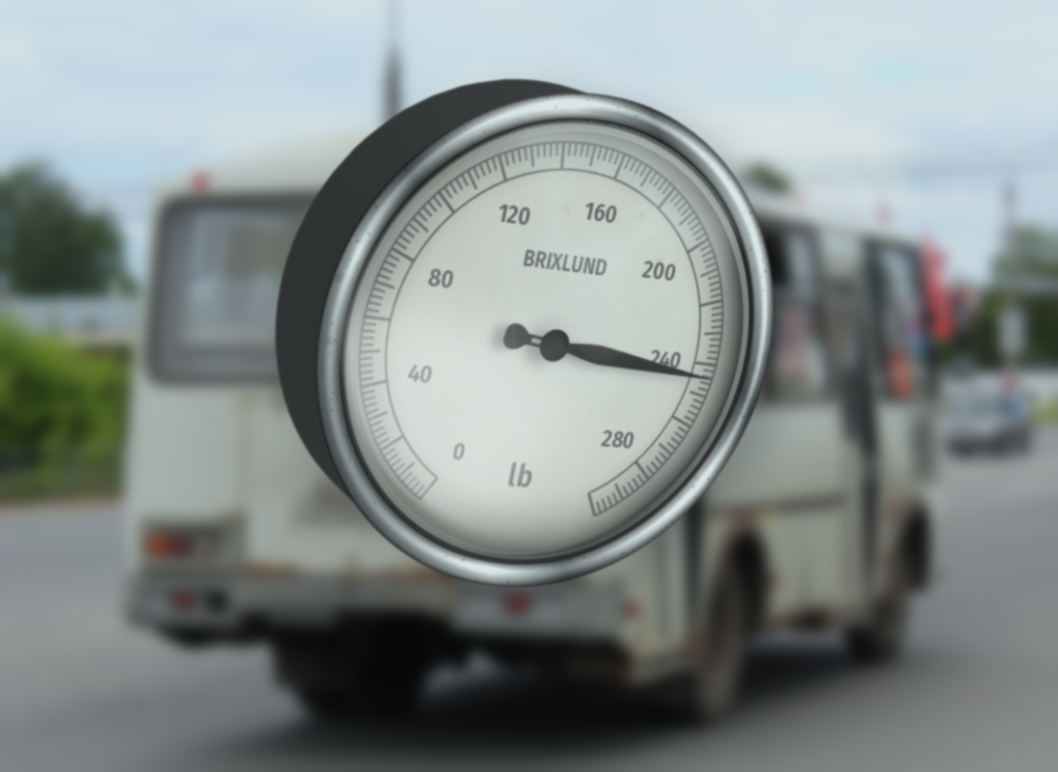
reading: 244; lb
